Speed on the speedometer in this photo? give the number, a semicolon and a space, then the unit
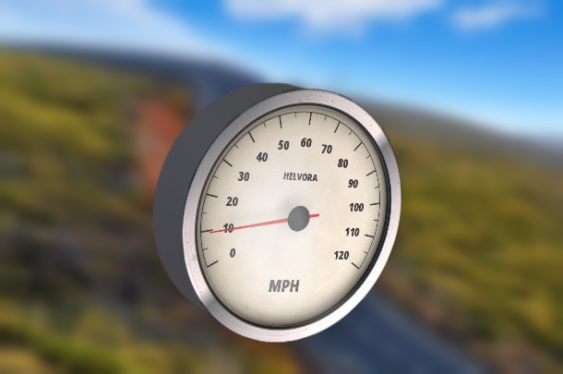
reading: 10; mph
